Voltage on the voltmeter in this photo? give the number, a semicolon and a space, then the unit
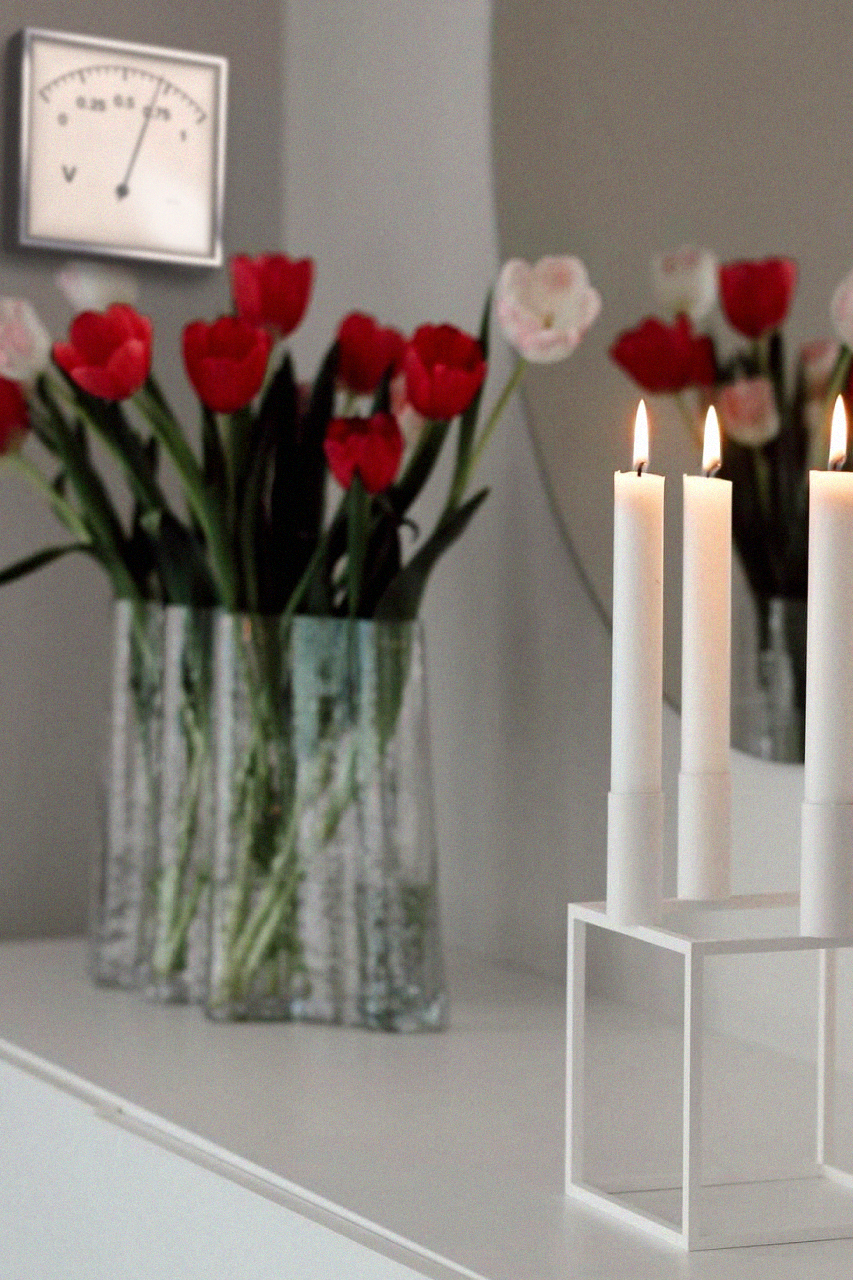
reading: 0.7; V
